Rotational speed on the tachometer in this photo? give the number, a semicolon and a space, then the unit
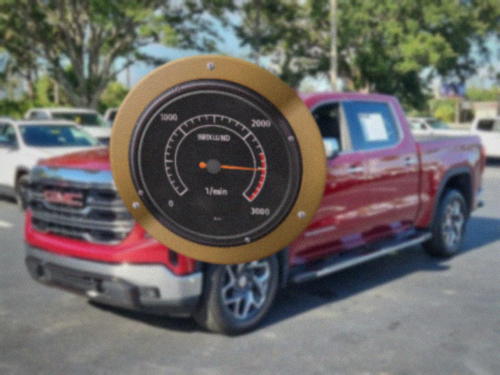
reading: 2500; rpm
